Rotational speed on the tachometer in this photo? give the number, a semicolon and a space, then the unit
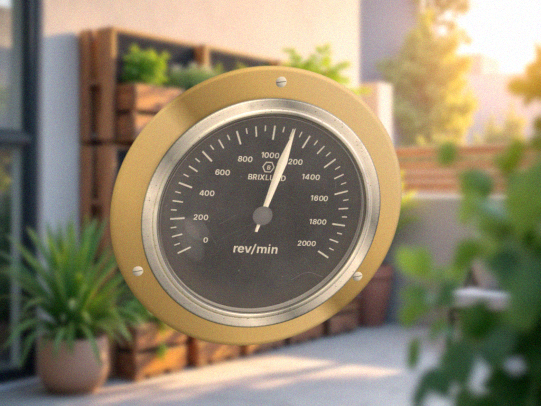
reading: 1100; rpm
